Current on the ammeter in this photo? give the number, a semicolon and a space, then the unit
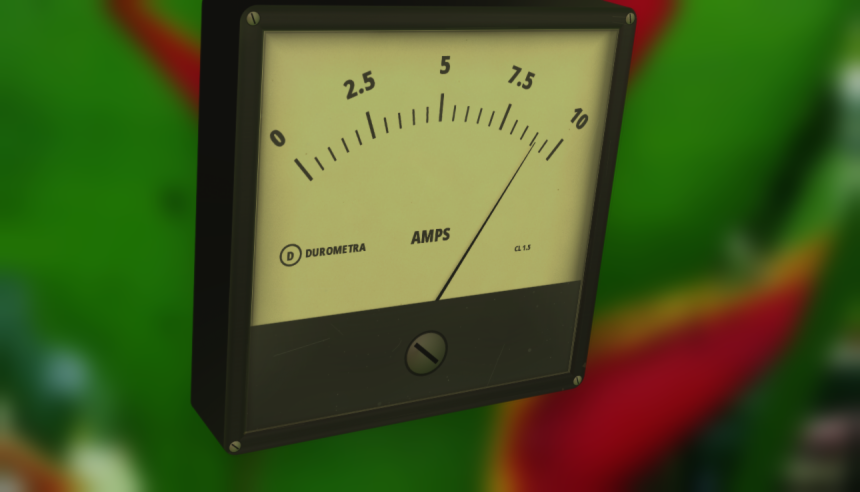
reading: 9; A
